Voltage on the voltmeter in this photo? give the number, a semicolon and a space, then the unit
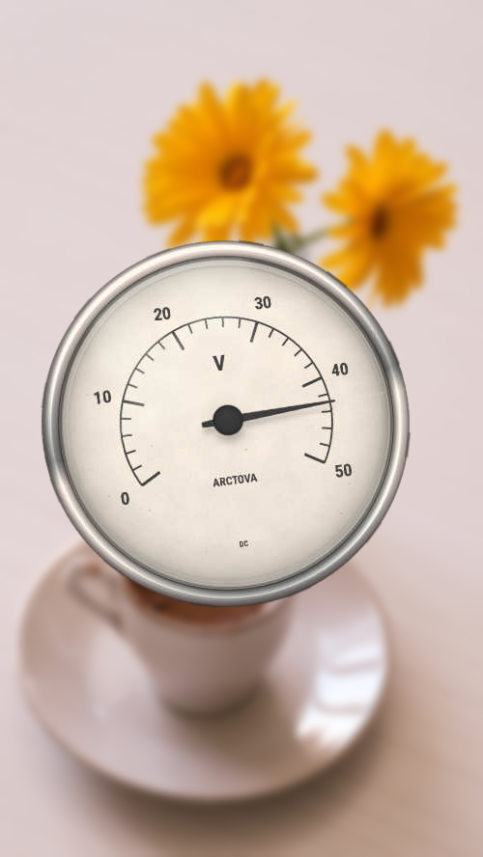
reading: 43; V
